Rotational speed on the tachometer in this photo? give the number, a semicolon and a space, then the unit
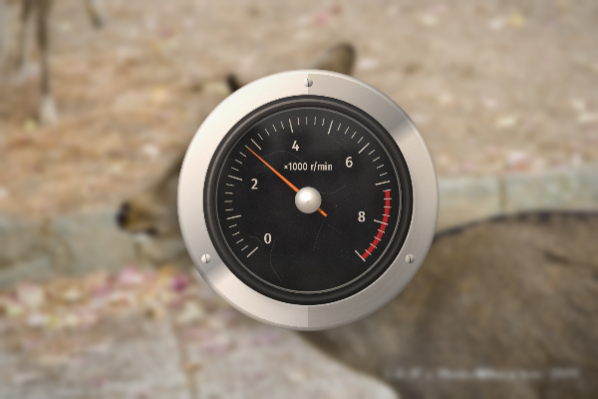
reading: 2800; rpm
